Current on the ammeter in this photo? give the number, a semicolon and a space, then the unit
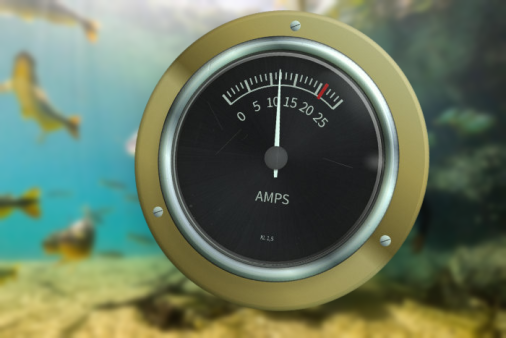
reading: 12; A
